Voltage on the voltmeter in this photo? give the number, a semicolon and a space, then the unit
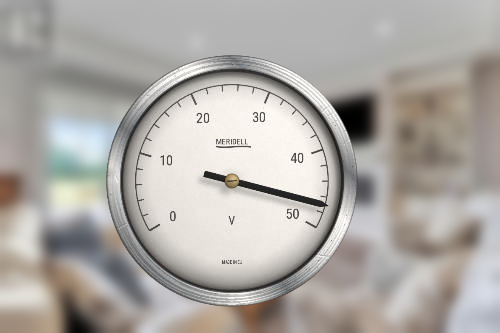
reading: 47; V
